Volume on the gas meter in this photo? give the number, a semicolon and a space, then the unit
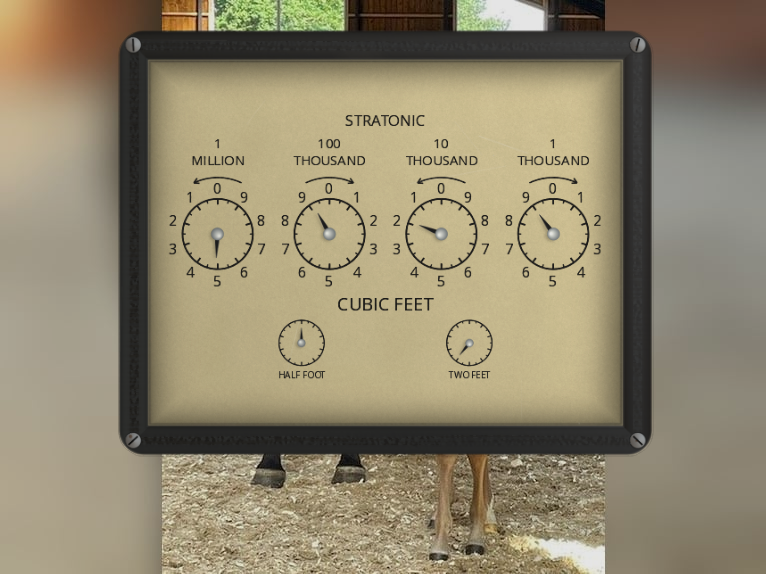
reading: 491900; ft³
